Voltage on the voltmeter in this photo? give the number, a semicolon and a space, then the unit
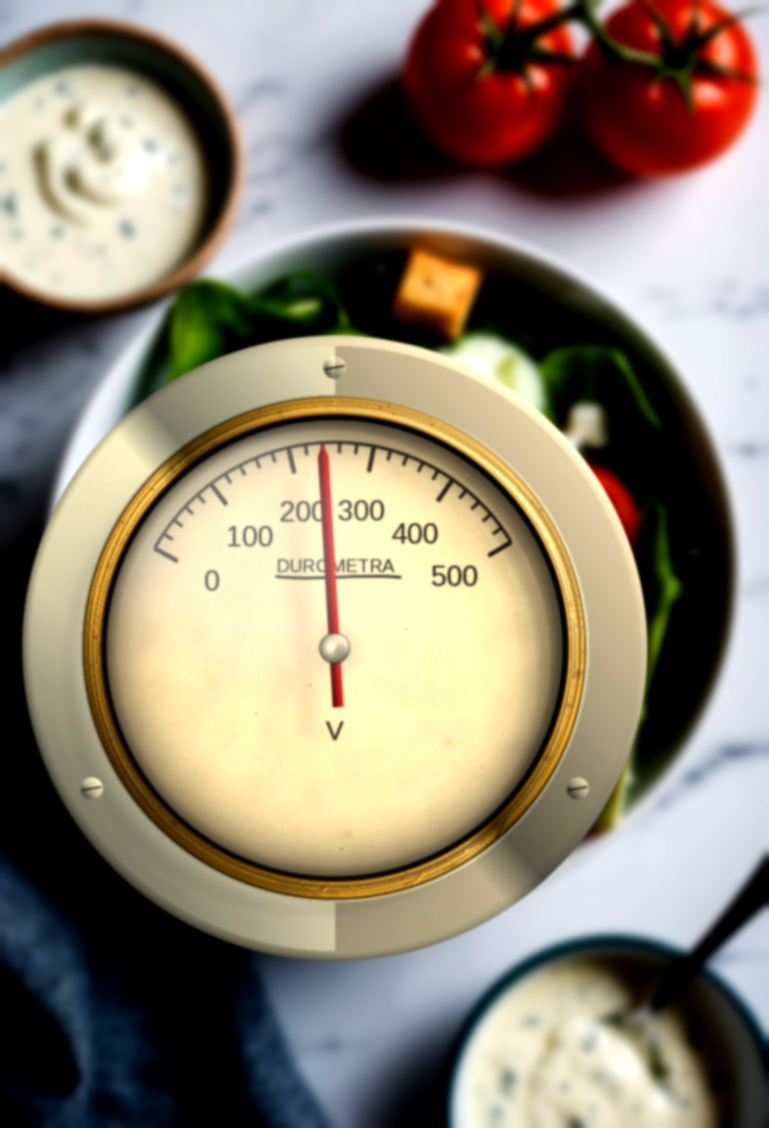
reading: 240; V
